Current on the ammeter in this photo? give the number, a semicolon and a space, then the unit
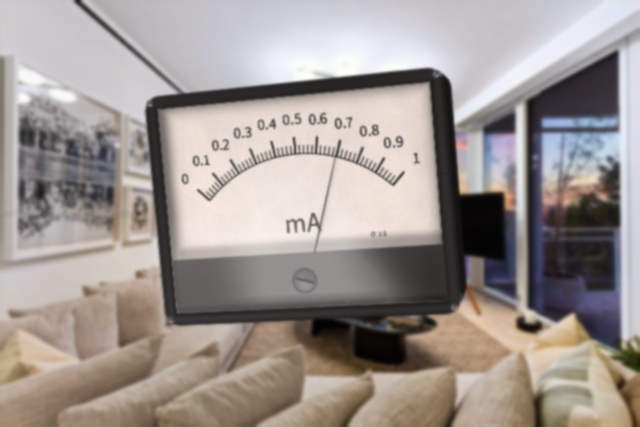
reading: 0.7; mA
